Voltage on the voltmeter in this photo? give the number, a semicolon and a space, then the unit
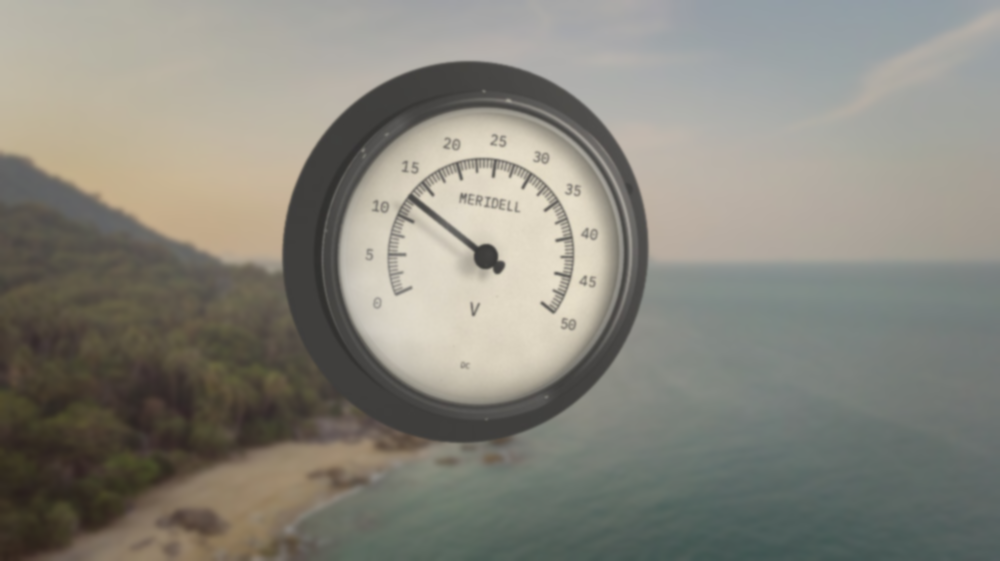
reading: 12.5; V
